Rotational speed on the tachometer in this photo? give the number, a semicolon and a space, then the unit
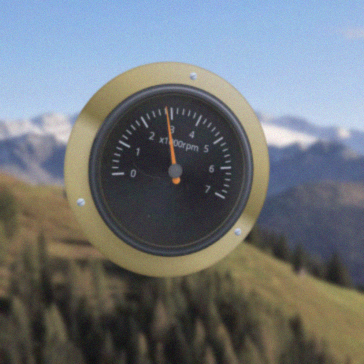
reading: 2800; rpm
